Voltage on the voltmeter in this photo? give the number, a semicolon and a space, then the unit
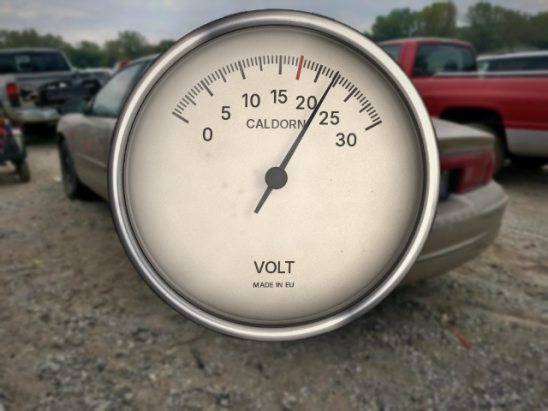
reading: 22; V
